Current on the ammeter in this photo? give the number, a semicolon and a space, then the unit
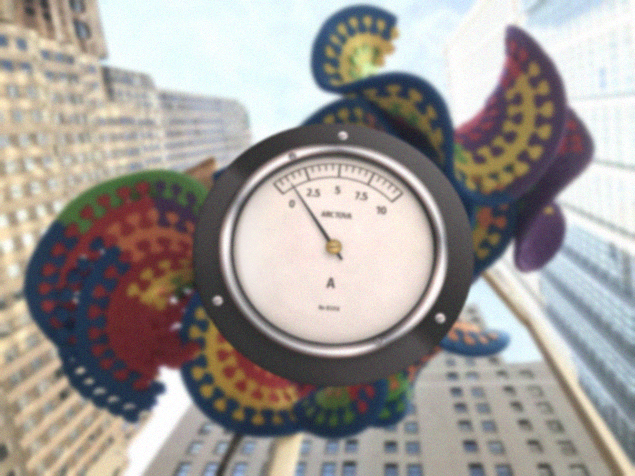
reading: 1; A
